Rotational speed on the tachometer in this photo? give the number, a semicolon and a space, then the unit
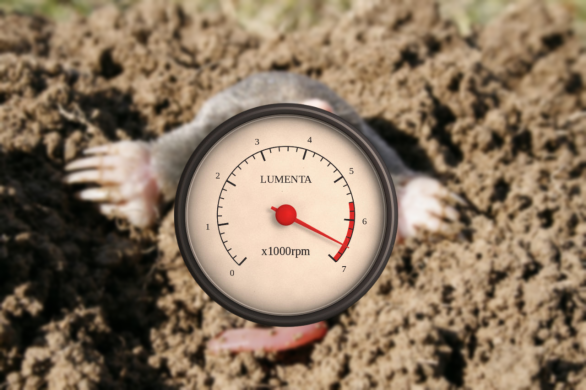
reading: 6600; rpm
